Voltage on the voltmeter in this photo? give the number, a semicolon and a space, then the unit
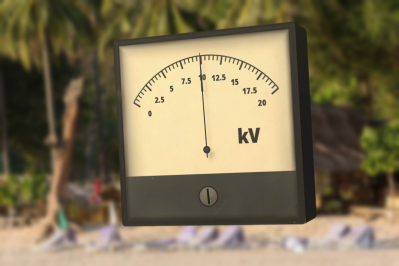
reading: 10; kV
